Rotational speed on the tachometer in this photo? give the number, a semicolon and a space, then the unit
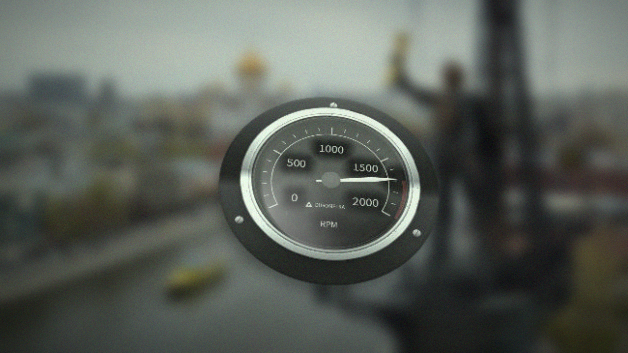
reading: 1700; rpm
